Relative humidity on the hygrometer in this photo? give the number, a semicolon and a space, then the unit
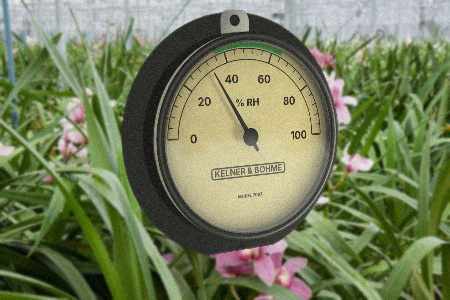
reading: 32; %
